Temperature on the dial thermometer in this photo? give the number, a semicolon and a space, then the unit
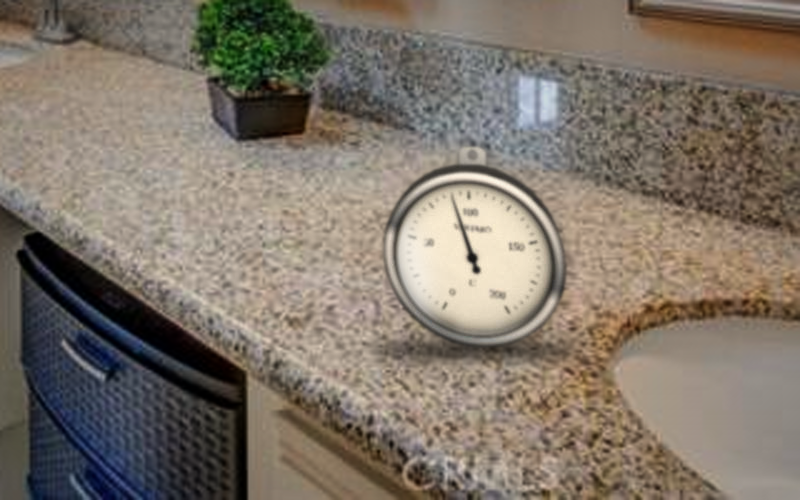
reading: 90; °C
